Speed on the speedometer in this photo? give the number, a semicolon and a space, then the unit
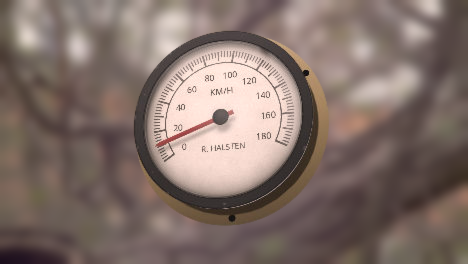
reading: 10; km/h
